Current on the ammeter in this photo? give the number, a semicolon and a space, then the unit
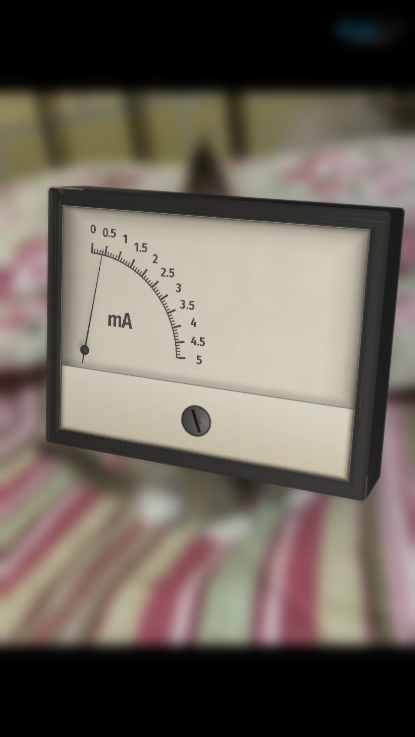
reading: 0.5; mA
